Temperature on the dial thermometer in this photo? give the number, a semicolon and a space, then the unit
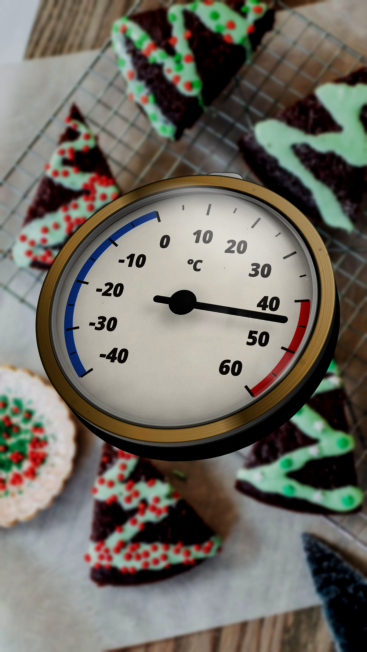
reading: 45; °C
